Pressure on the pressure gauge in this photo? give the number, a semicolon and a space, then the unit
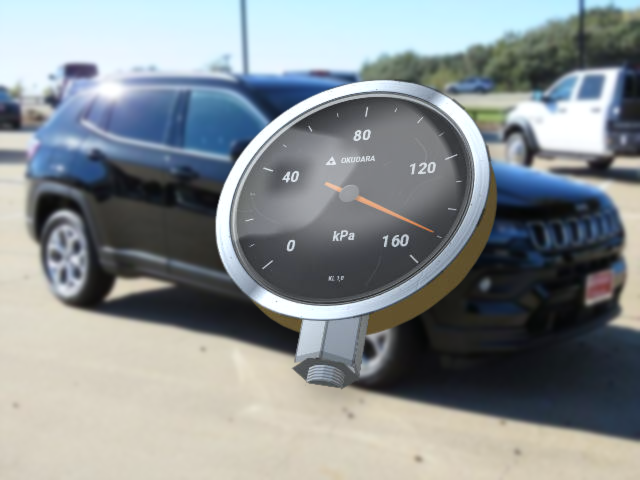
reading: 150; kPa
